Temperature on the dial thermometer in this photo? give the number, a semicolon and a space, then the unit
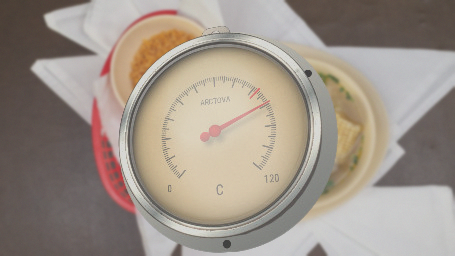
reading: 90; °C
